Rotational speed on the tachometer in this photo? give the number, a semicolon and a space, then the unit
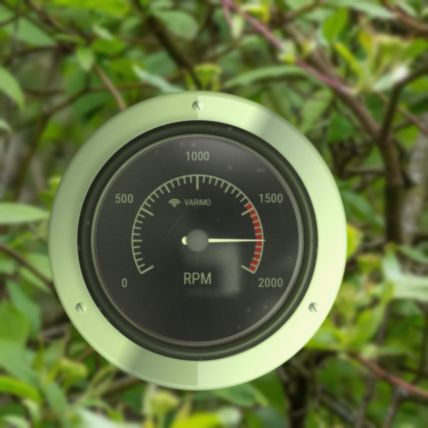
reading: 1750; rpm
